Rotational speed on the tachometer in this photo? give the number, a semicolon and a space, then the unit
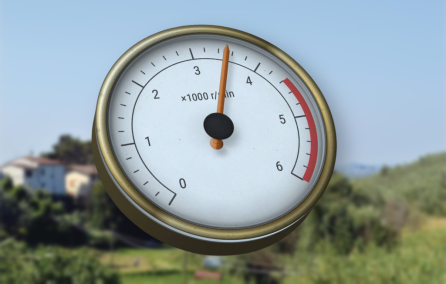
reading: 3500; rpm
